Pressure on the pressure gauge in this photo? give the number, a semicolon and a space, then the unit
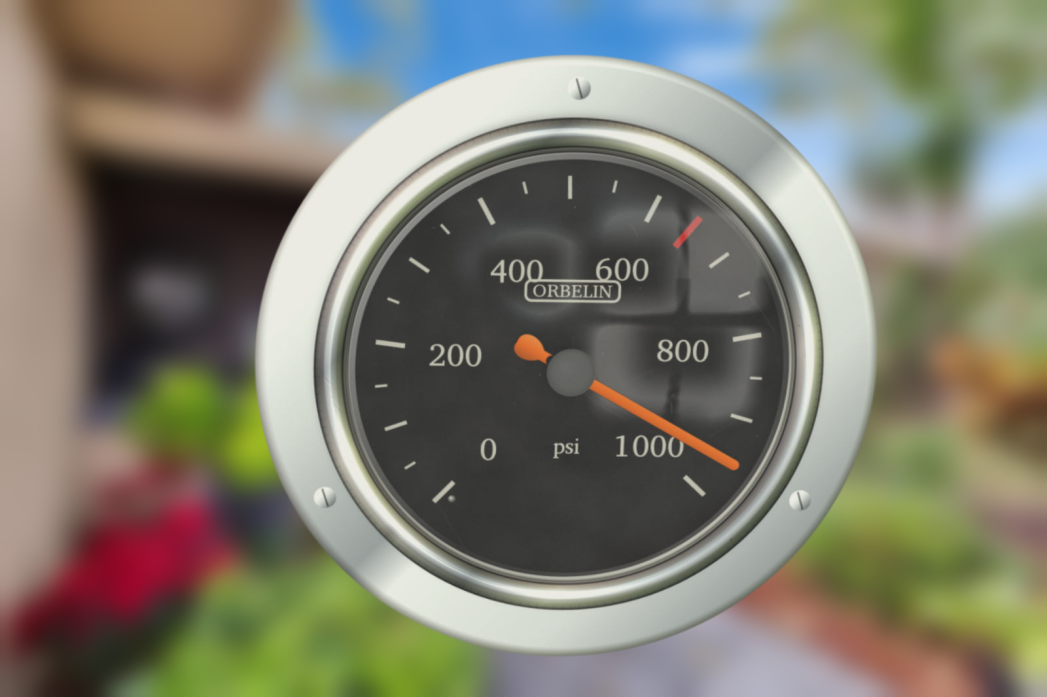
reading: 950; psi
